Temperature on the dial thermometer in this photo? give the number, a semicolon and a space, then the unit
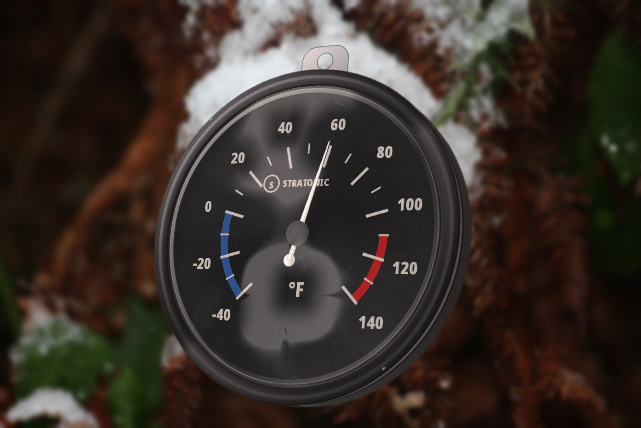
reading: 60; °F
